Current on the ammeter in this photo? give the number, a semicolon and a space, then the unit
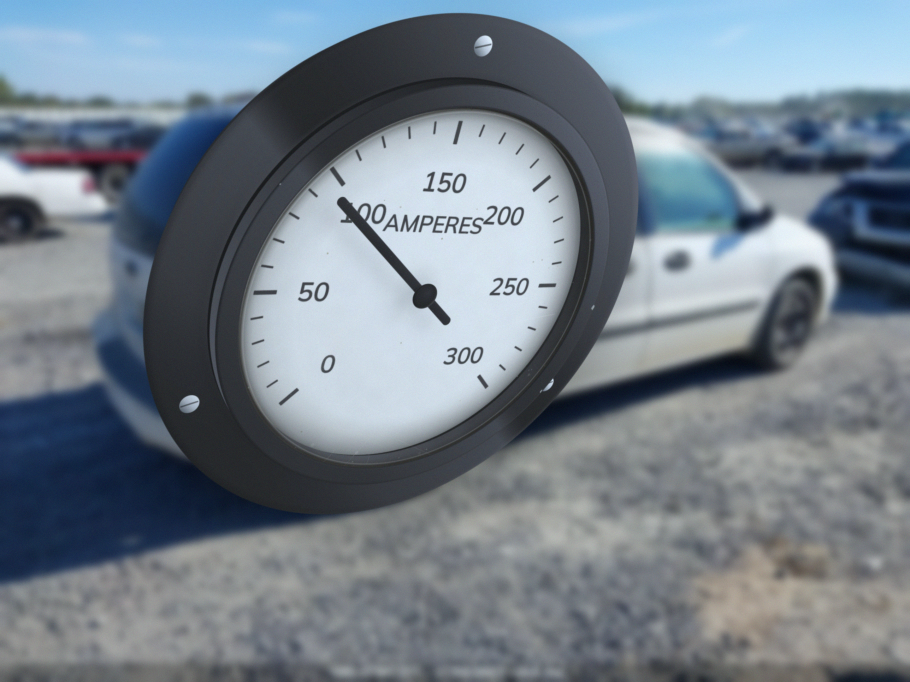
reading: 95; A
